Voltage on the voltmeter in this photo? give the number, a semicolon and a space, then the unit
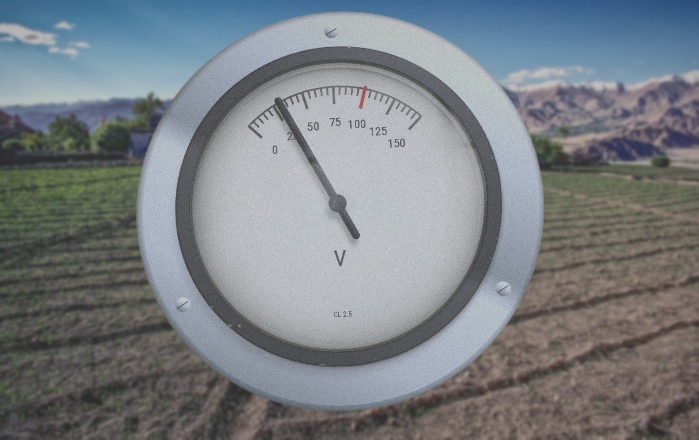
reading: 30; V
